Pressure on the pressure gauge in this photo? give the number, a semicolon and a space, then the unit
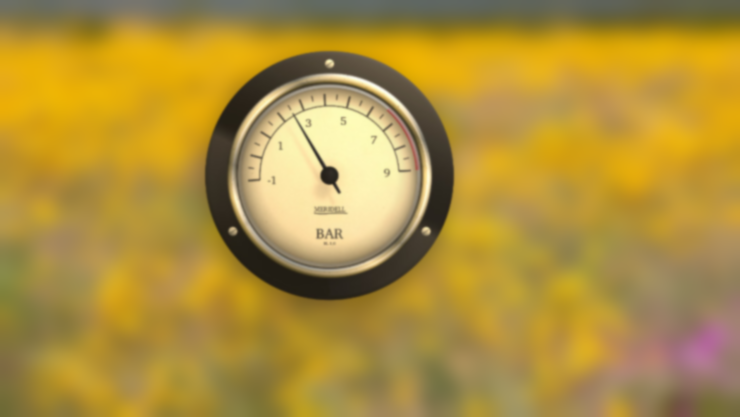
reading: 2.5; bar
